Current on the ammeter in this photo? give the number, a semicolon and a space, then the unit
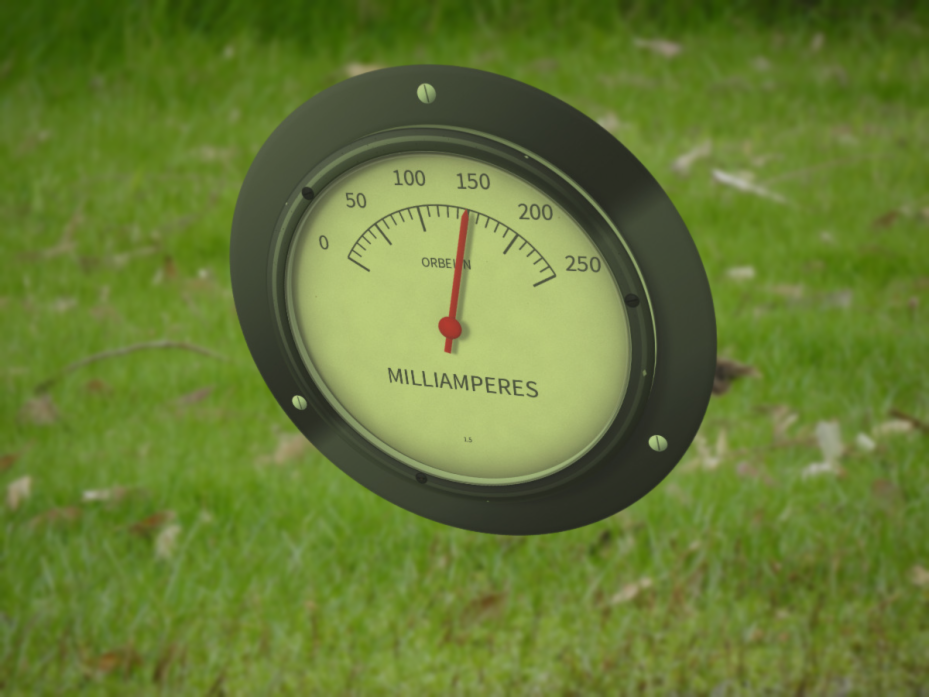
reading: 150; mA
